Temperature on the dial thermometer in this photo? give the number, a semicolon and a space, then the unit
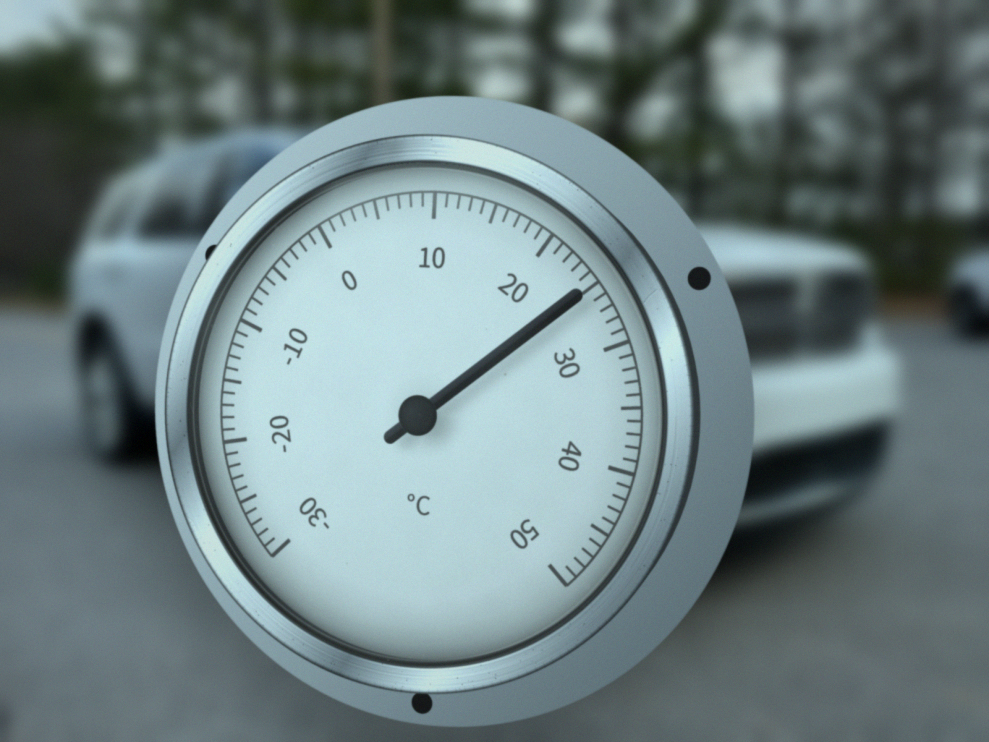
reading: 25; °C
